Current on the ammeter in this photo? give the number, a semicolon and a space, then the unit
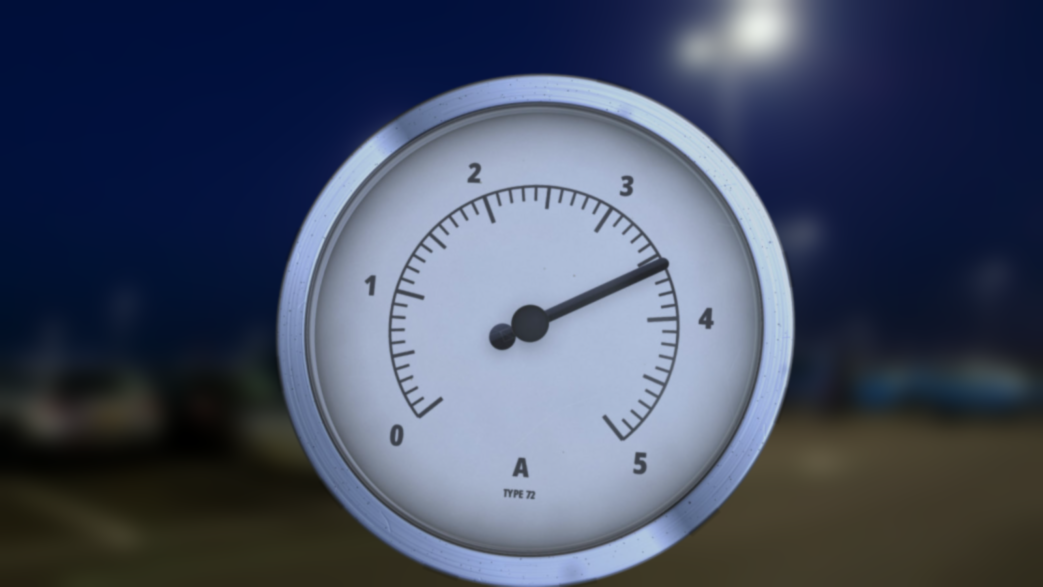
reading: 3.6; A
